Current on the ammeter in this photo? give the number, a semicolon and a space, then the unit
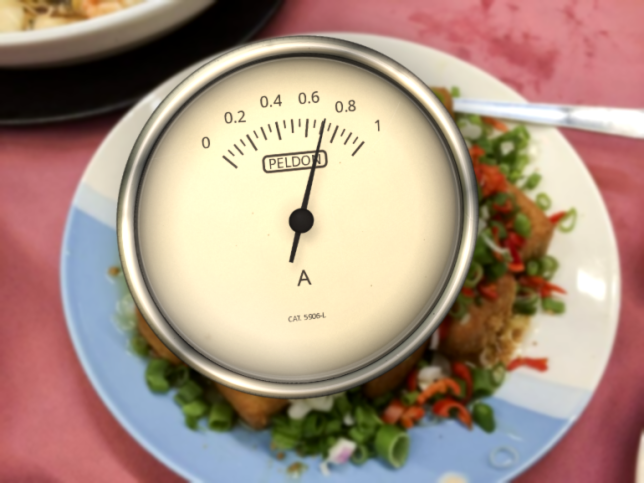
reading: 0.7; A
